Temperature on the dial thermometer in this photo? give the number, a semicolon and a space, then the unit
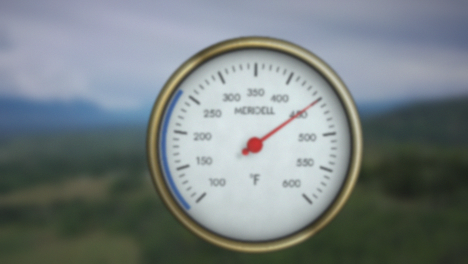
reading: 450; °F
